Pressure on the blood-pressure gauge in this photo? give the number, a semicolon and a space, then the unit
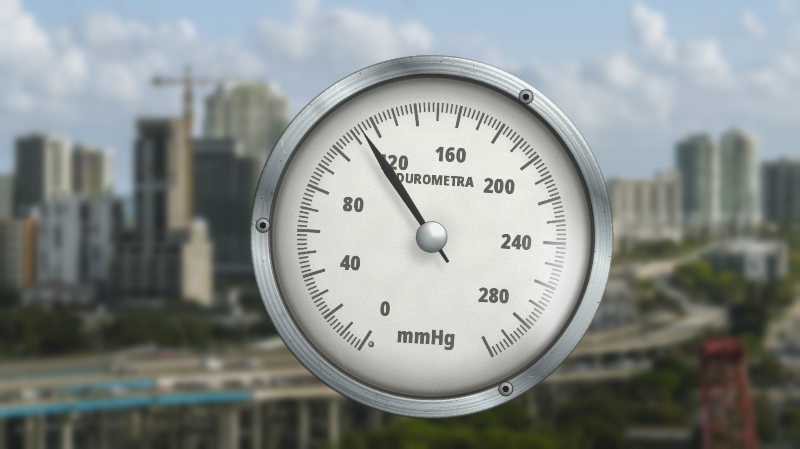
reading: 114; mmHg
